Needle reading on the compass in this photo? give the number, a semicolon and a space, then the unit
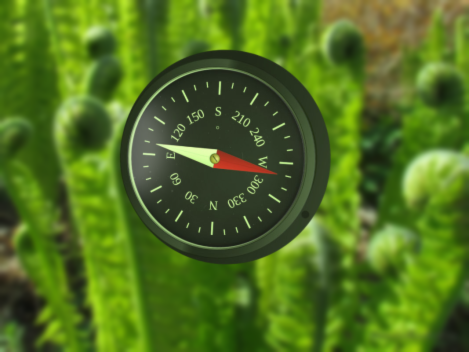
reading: 280; °
